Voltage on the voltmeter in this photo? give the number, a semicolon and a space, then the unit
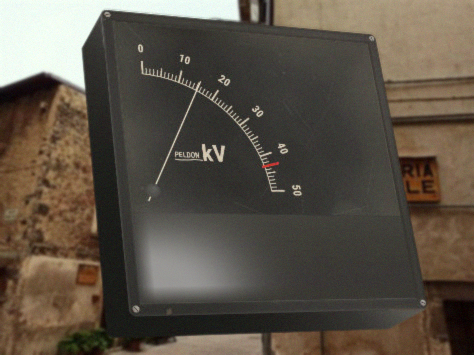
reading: 15; kV
